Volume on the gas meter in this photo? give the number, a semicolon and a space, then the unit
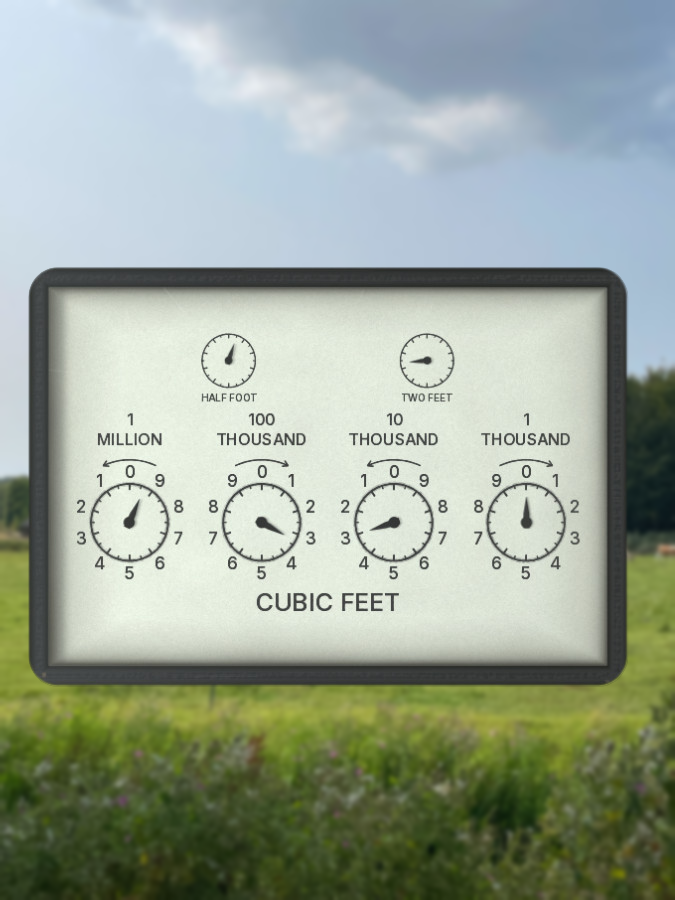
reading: 933000; ft³
